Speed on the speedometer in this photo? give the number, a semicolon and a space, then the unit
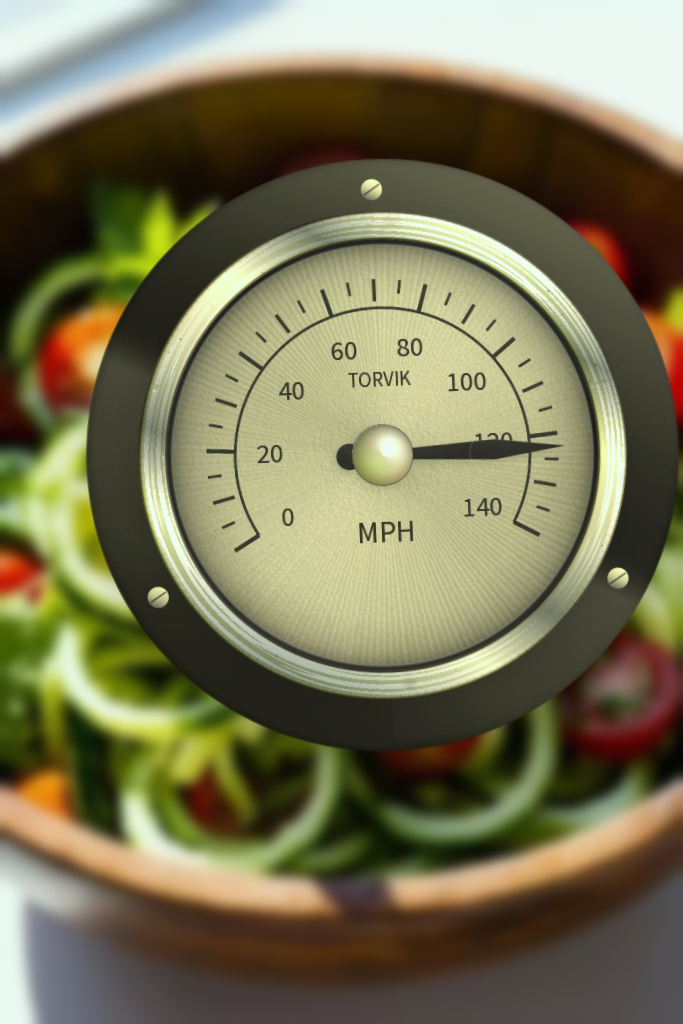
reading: 122.5; mph
